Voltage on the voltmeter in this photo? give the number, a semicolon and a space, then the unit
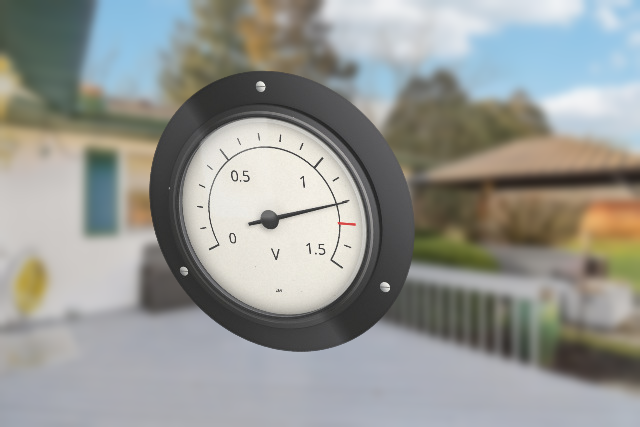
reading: 1.2; V
